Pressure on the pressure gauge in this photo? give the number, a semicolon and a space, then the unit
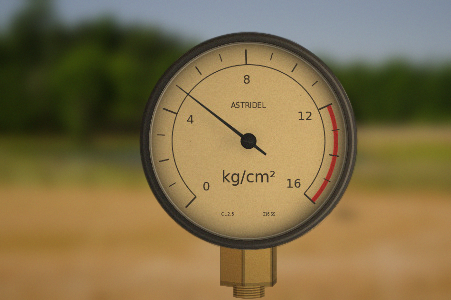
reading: 5; kg/cm²
